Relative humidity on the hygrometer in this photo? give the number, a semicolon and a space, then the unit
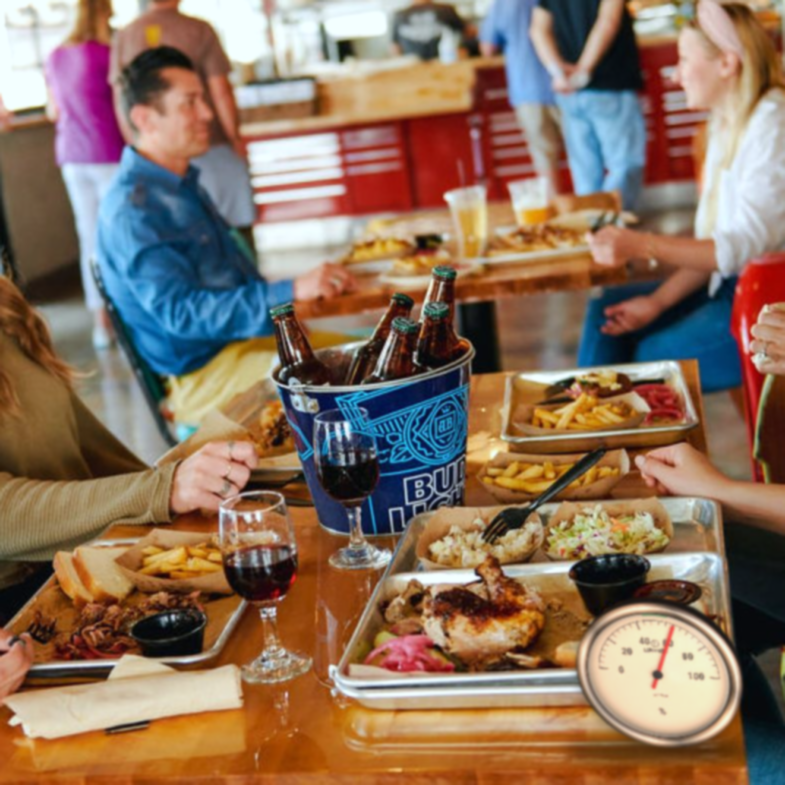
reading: 60; %
